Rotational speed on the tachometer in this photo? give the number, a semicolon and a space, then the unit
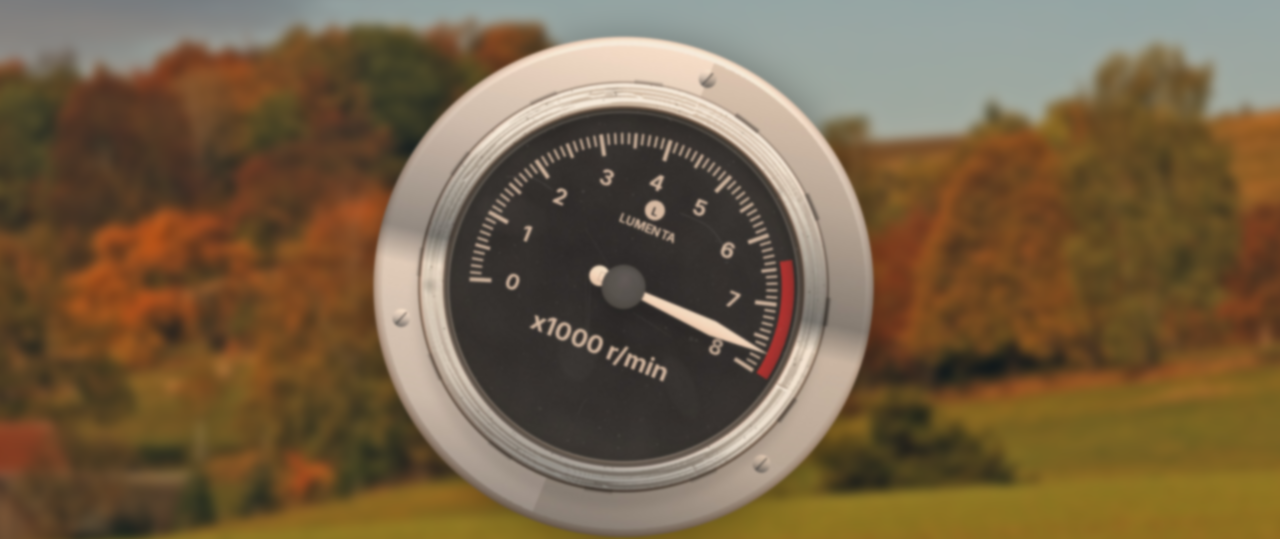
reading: 7700; rpm
